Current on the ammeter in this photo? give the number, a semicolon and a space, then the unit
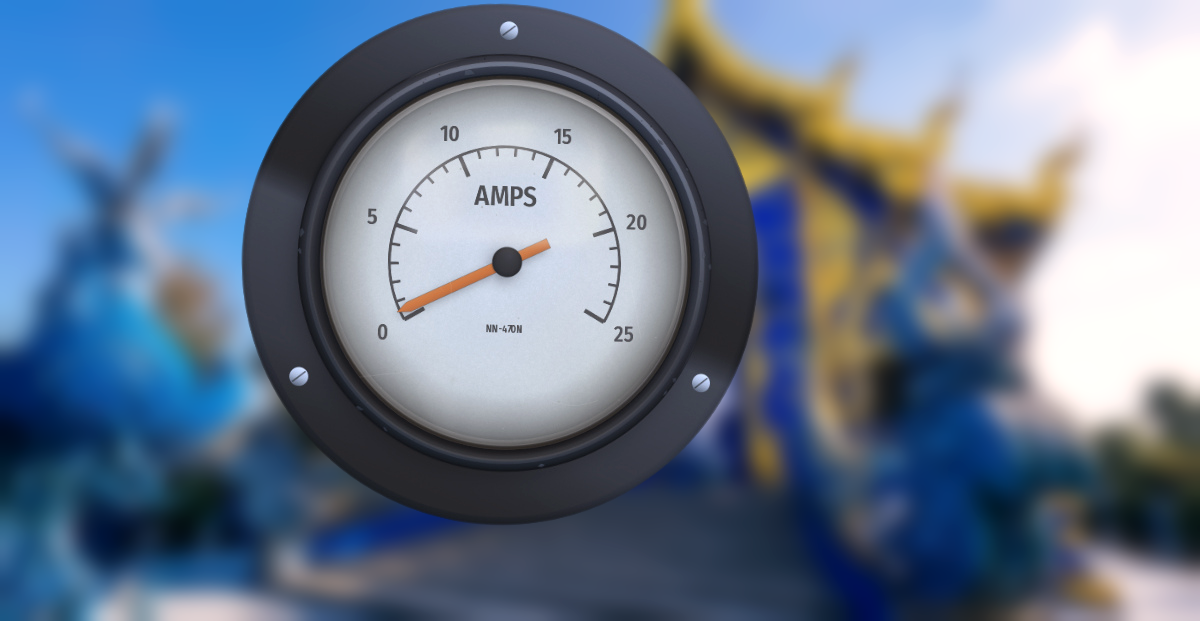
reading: 0.5; A
